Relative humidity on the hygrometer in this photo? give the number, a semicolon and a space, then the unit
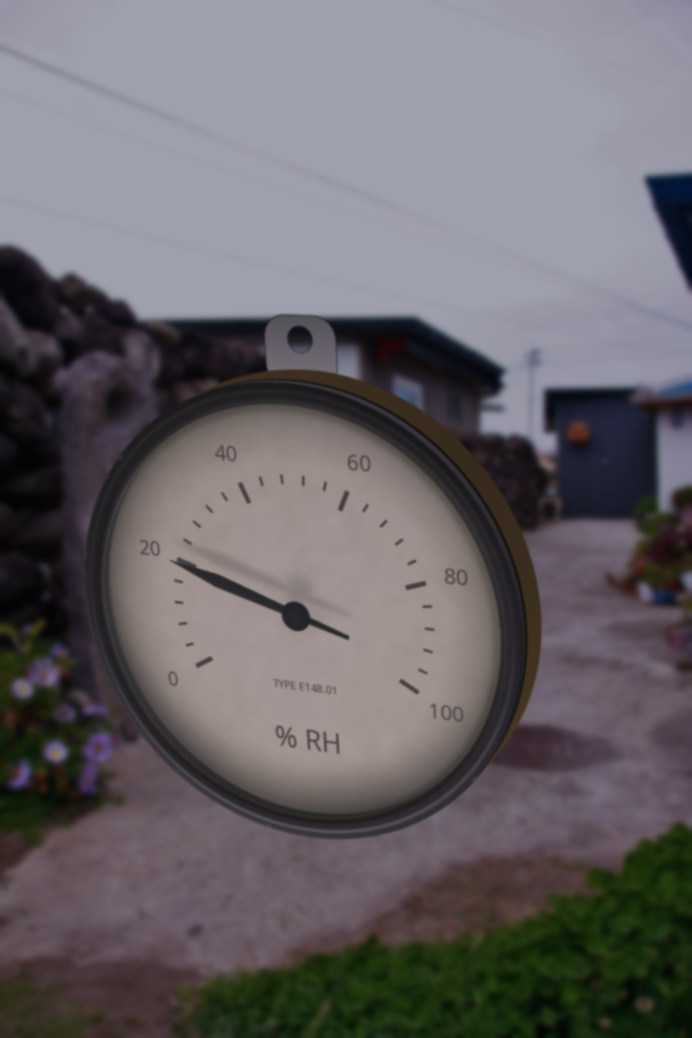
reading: 20; %
